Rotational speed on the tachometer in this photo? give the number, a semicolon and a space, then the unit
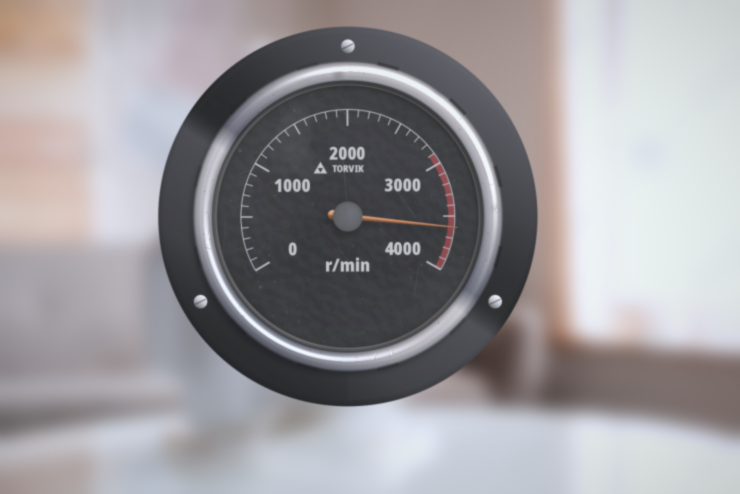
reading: 3600; rpm
